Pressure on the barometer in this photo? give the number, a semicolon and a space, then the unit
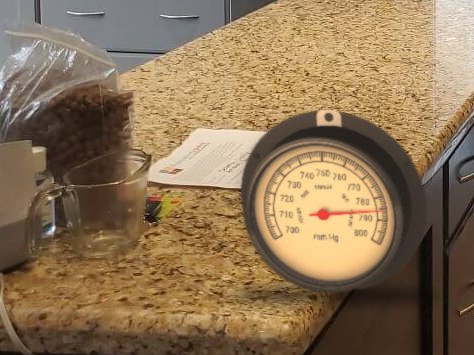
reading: 785; mmHg
